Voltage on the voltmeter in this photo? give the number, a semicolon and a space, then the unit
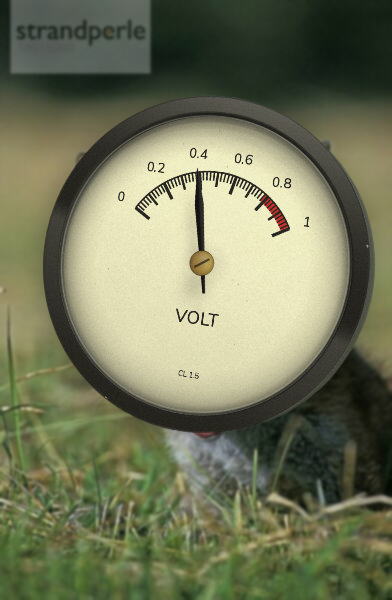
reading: 0.4; V
